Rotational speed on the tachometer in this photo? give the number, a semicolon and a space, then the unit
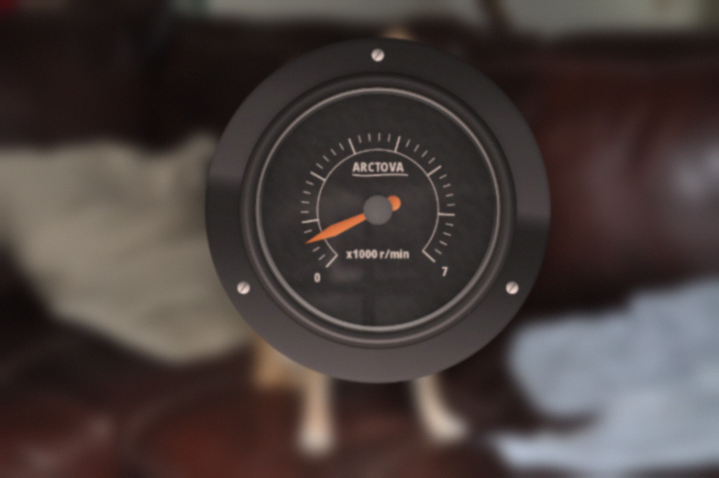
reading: 600; rpm
